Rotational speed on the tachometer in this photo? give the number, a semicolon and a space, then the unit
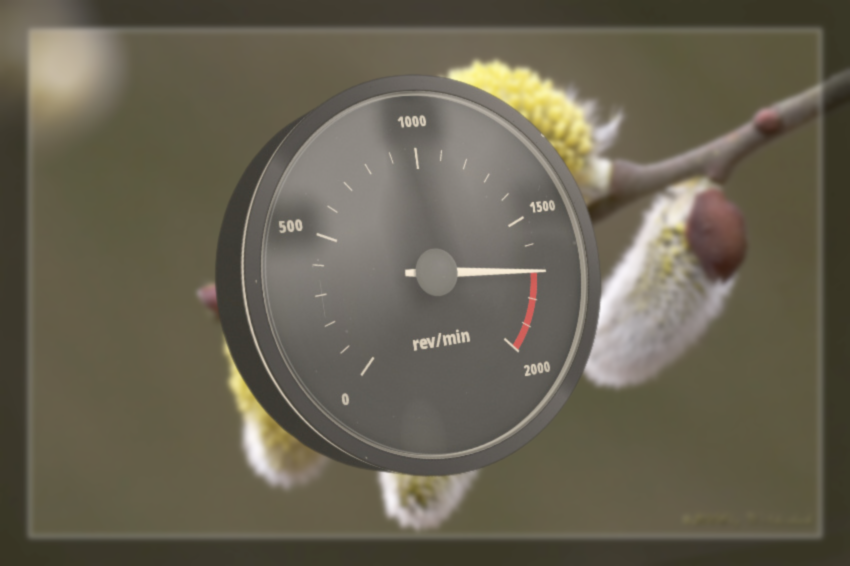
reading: 1700; rpm
